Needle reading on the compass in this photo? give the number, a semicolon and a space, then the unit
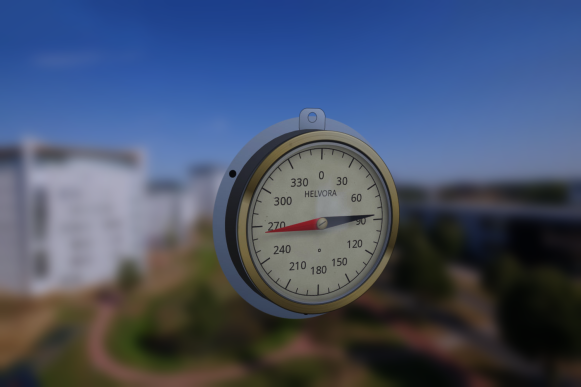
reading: 265; °
